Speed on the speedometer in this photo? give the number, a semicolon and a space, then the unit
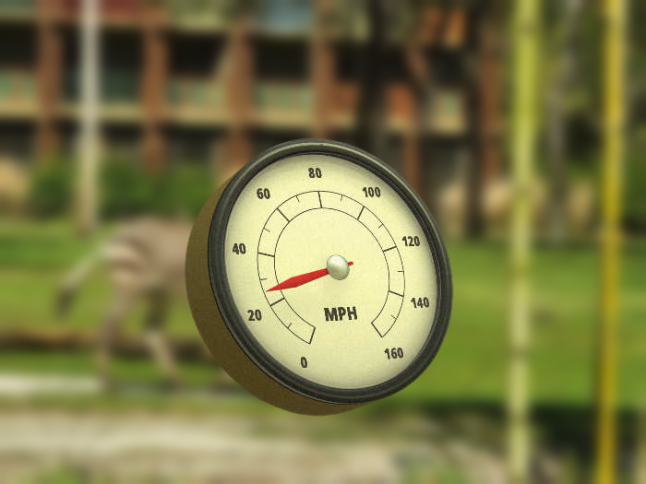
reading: 25; mph
